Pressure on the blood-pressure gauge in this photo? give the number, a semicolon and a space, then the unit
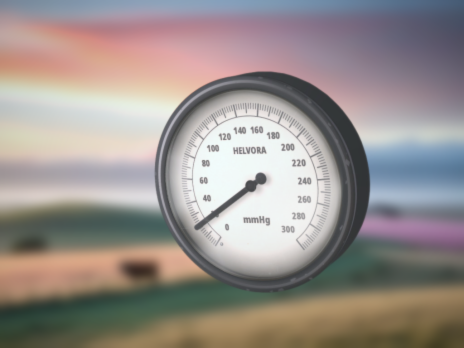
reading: 20; mmHg
